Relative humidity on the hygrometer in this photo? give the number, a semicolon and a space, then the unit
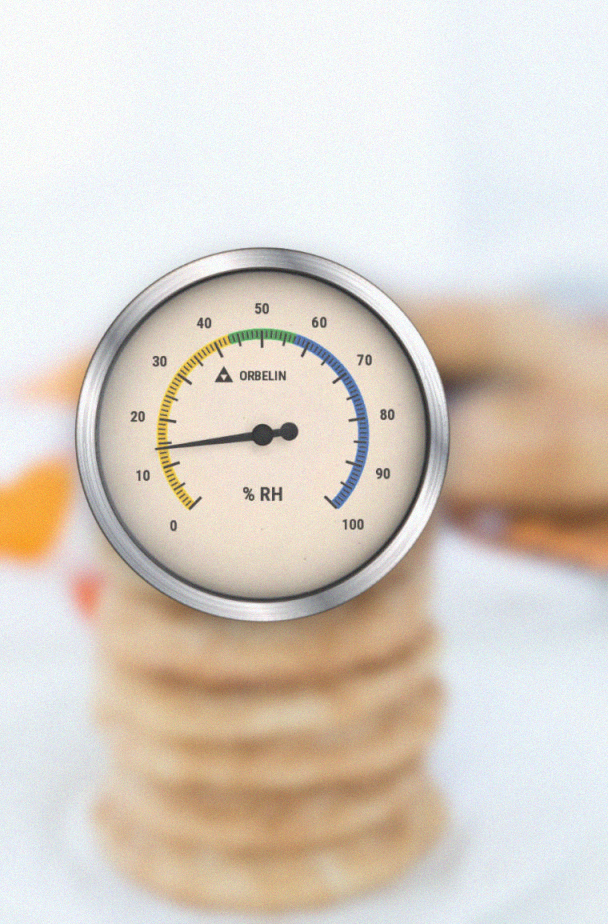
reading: 14; %
